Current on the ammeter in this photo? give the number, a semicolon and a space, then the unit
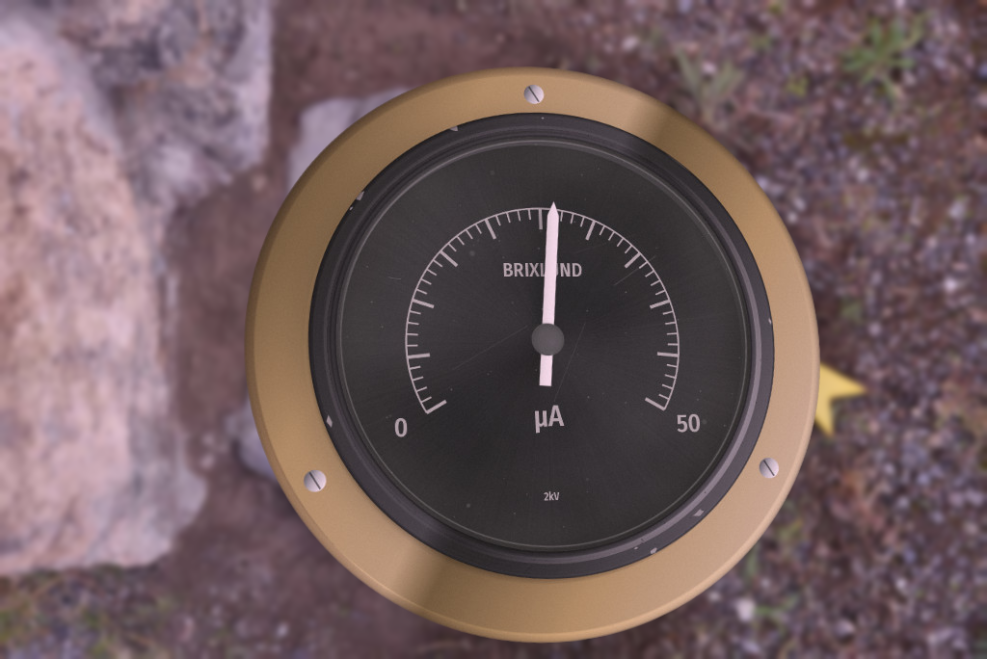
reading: 26; µA
